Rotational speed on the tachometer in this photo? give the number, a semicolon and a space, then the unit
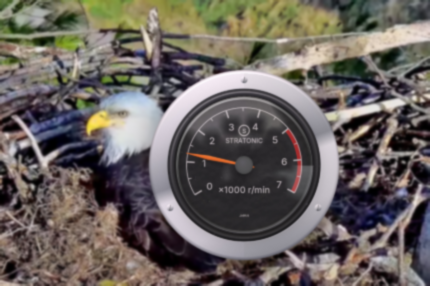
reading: 1250; rpm
